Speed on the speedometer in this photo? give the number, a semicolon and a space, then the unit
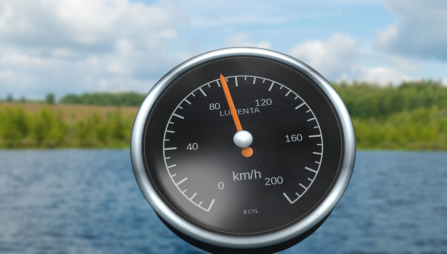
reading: 92.5; km/h
